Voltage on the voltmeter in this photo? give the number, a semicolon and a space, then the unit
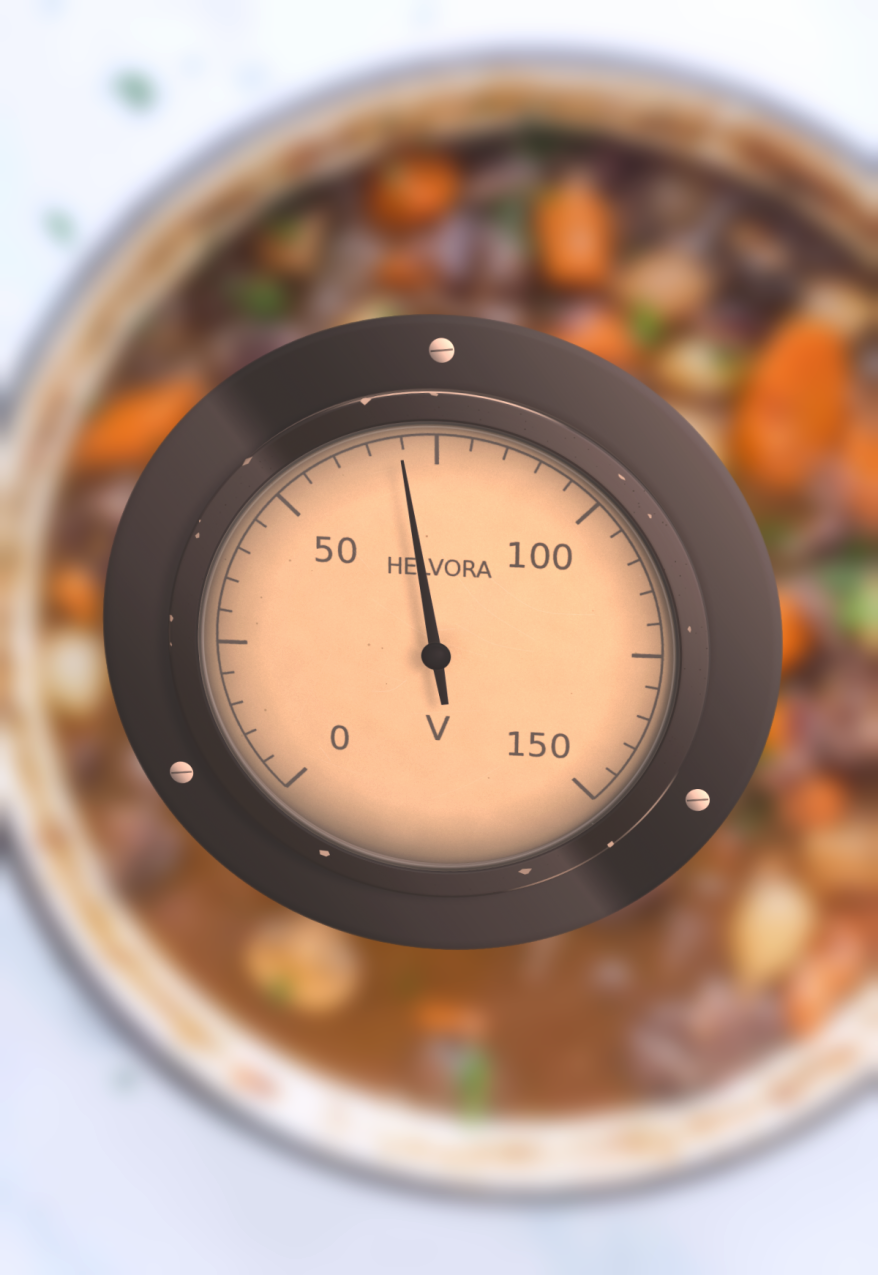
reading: 70; V
